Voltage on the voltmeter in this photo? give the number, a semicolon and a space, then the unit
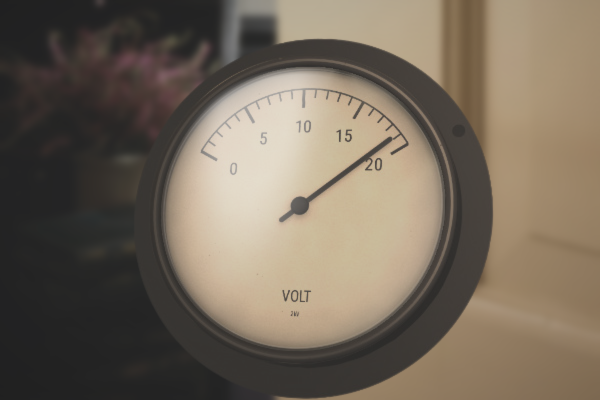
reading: 19; V
